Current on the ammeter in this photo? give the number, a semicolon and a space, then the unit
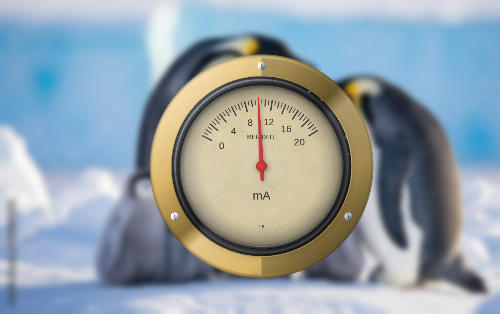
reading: 10; mA
